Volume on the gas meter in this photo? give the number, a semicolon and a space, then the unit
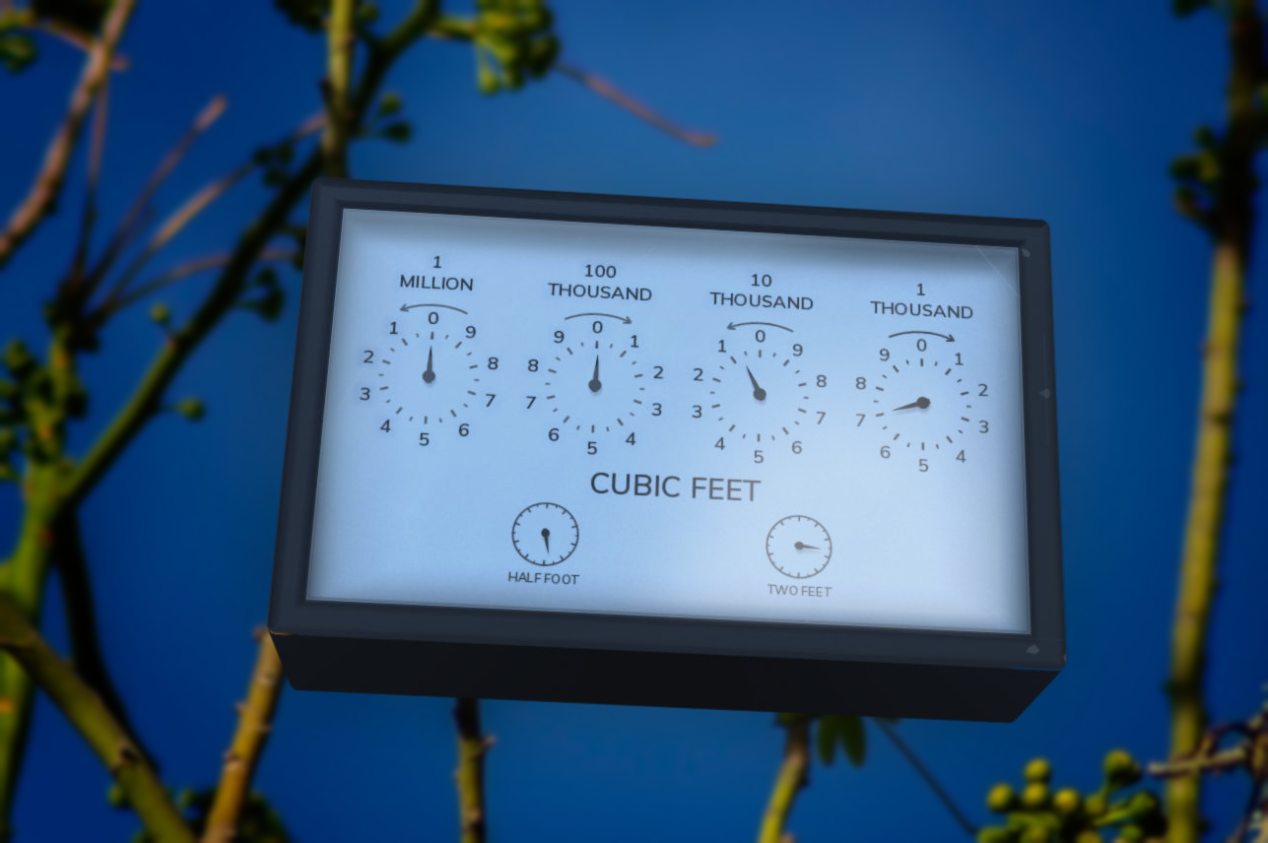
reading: 700; ft³
